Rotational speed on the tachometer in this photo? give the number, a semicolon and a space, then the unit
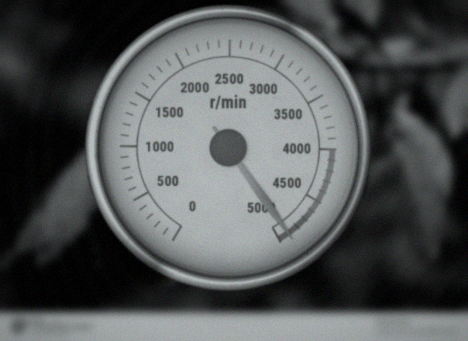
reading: 4900; rpm
